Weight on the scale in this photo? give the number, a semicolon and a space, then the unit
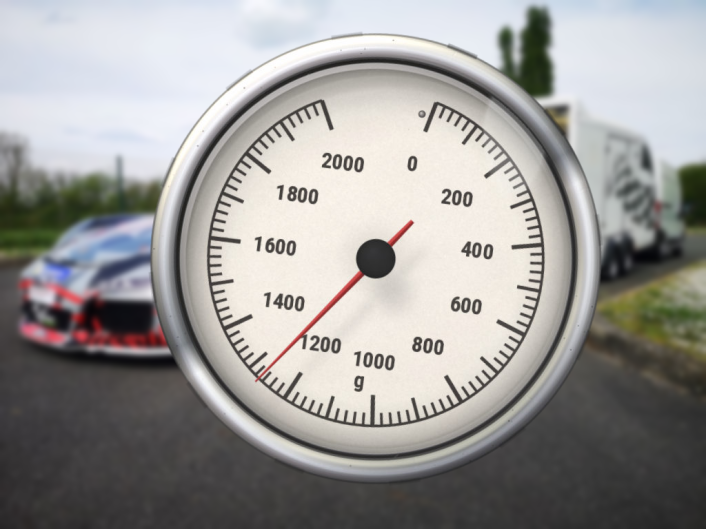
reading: 1270; g
